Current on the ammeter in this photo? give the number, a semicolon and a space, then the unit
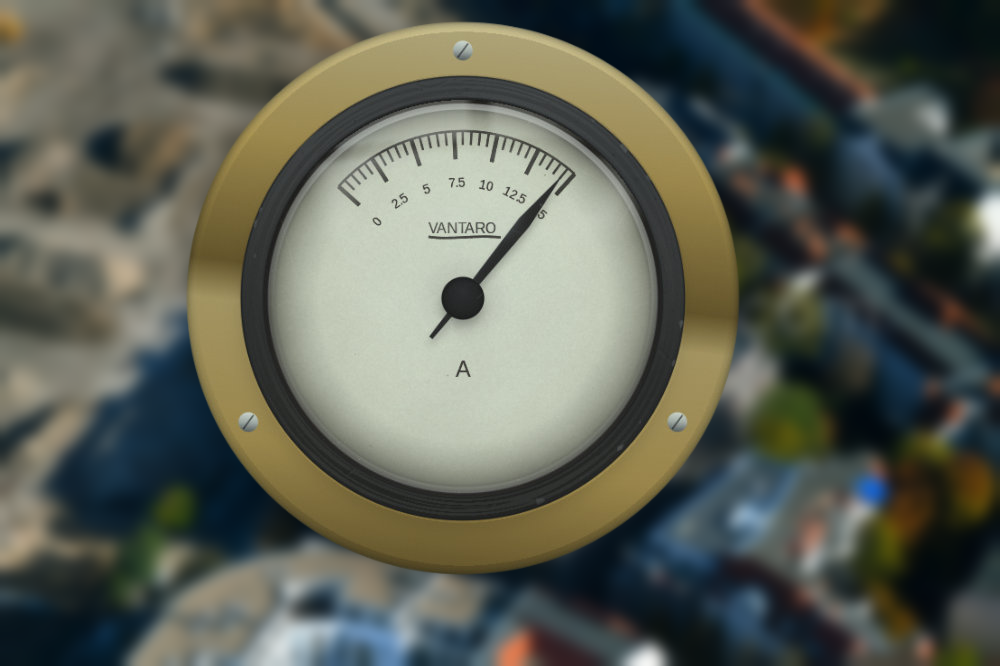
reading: 14.5; A
